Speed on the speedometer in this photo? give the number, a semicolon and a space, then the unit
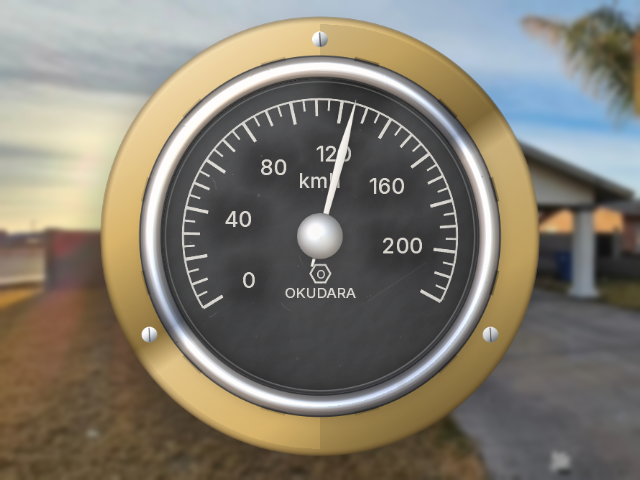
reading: 125; km/h
